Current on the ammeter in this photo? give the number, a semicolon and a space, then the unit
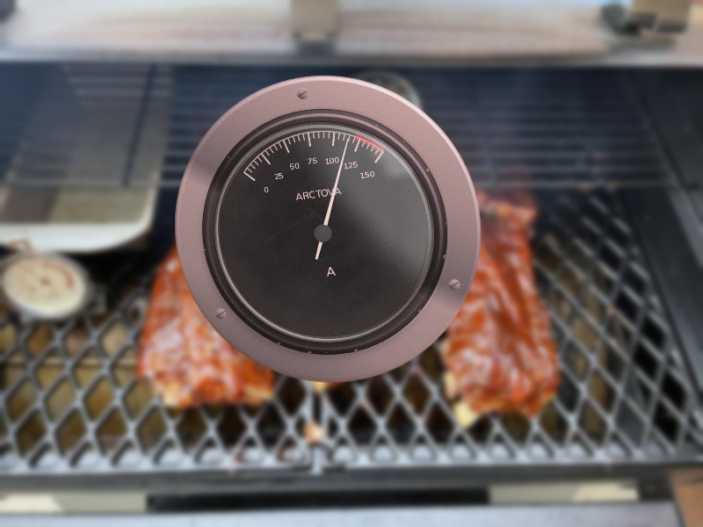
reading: 115; A
